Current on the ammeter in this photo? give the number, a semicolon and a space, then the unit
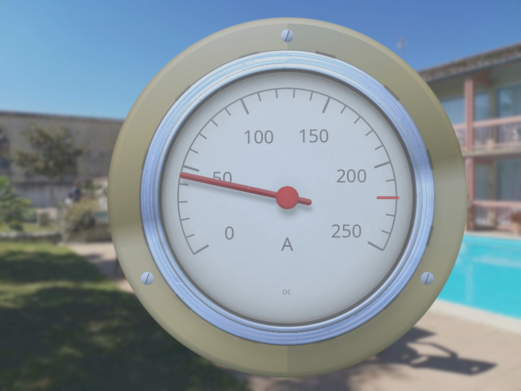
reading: 45; A
